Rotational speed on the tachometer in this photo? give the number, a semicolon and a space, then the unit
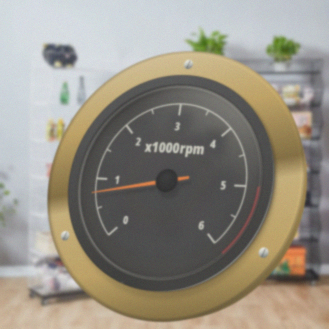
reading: 750; rpm
